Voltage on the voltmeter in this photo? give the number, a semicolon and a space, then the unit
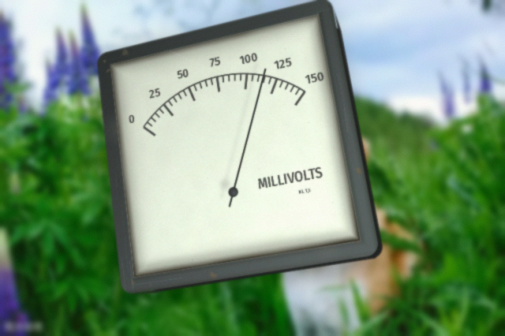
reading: 115; mV
